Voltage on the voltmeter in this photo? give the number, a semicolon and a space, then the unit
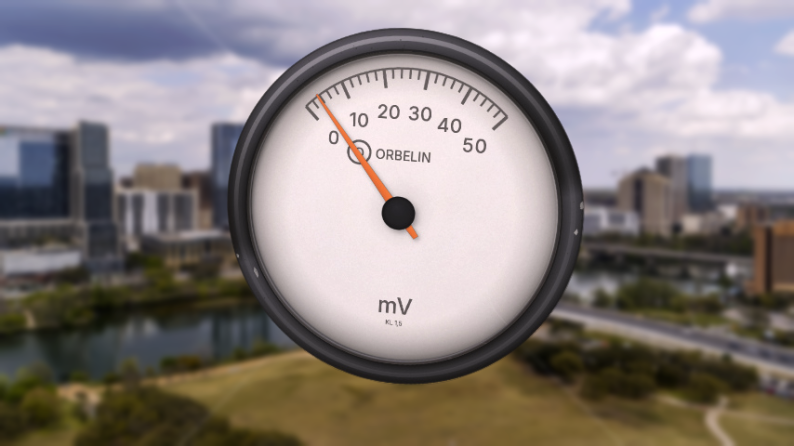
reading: 4; mV
